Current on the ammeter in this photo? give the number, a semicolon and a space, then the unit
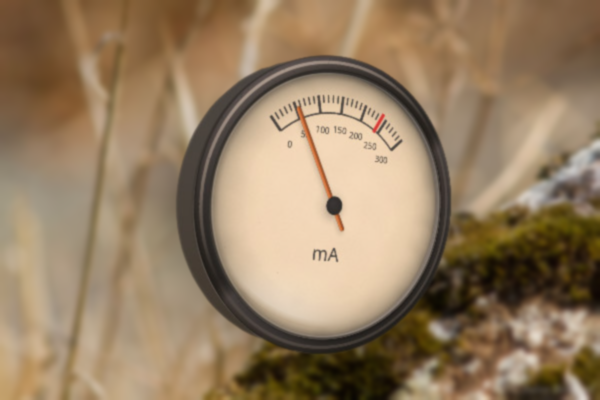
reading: 50; mA
